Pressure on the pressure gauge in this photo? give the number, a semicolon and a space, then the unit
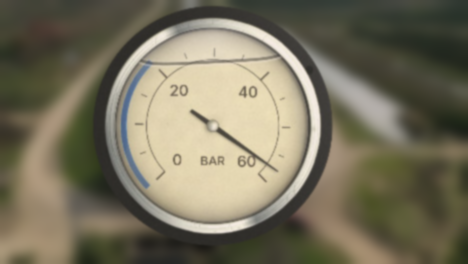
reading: 57.5; bar
